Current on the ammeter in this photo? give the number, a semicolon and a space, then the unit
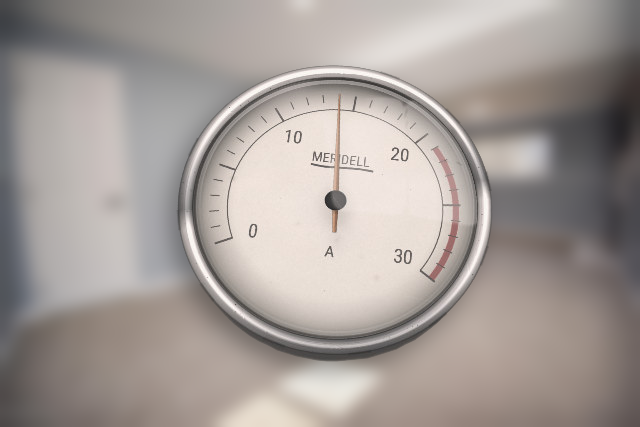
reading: 14; A
